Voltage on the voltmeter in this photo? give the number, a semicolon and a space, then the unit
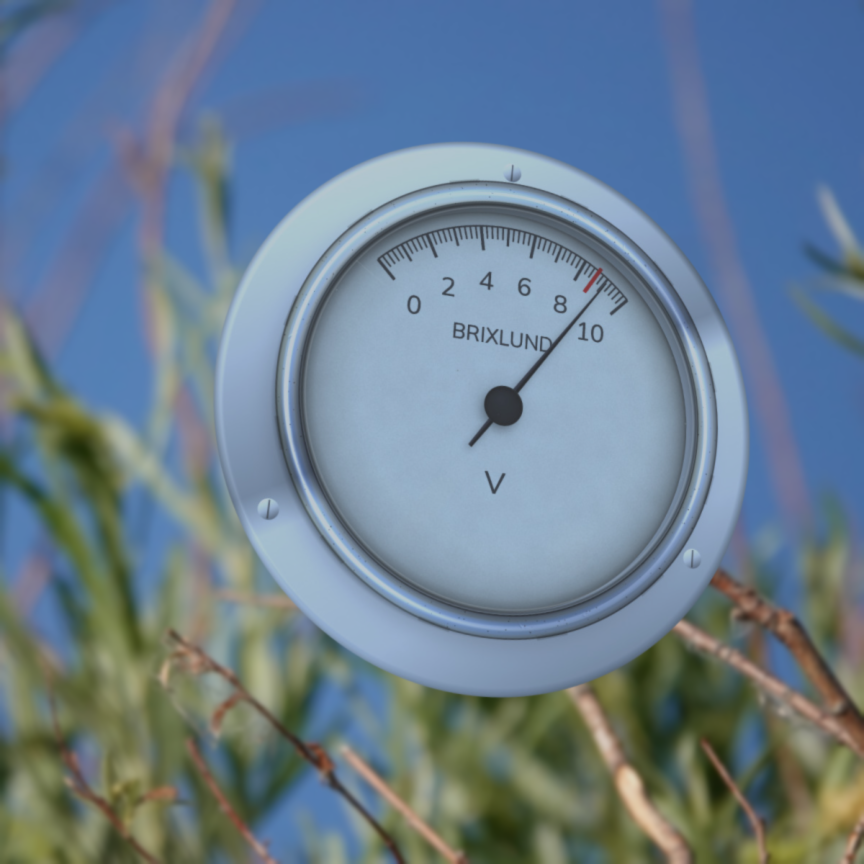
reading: 9; V
